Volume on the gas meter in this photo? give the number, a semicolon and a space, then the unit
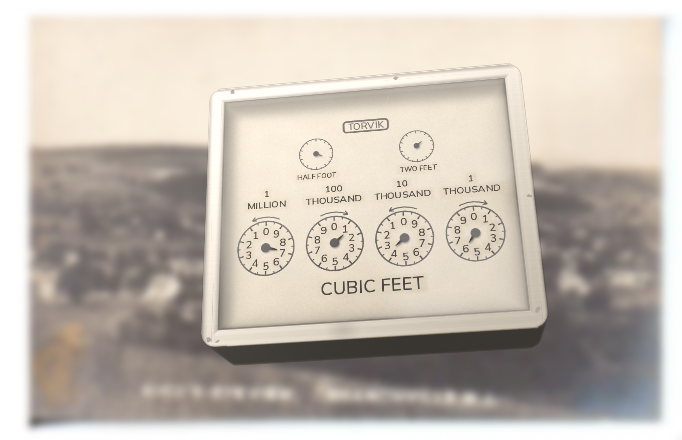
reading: 713600; ft³
